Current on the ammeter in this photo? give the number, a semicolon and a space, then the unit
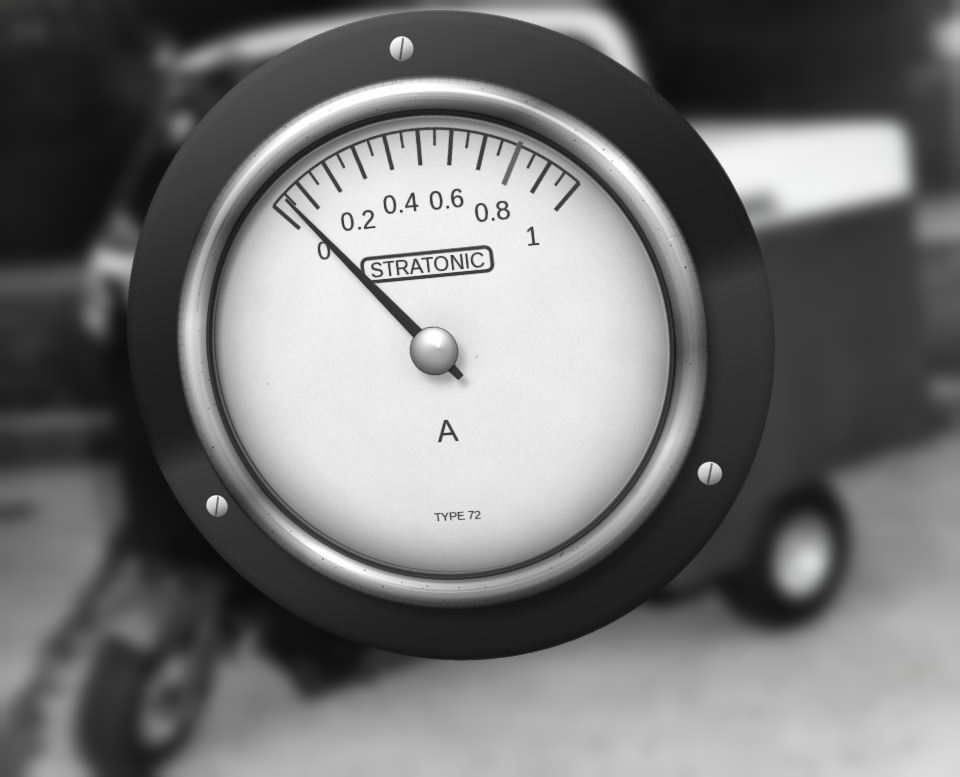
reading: 0.05; A
